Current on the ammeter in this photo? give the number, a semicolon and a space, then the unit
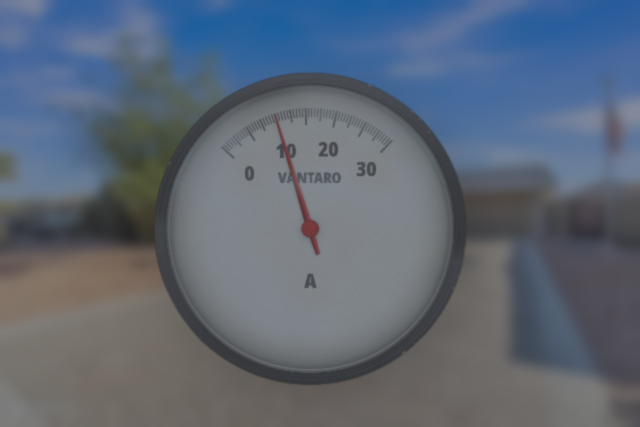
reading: 10; A
